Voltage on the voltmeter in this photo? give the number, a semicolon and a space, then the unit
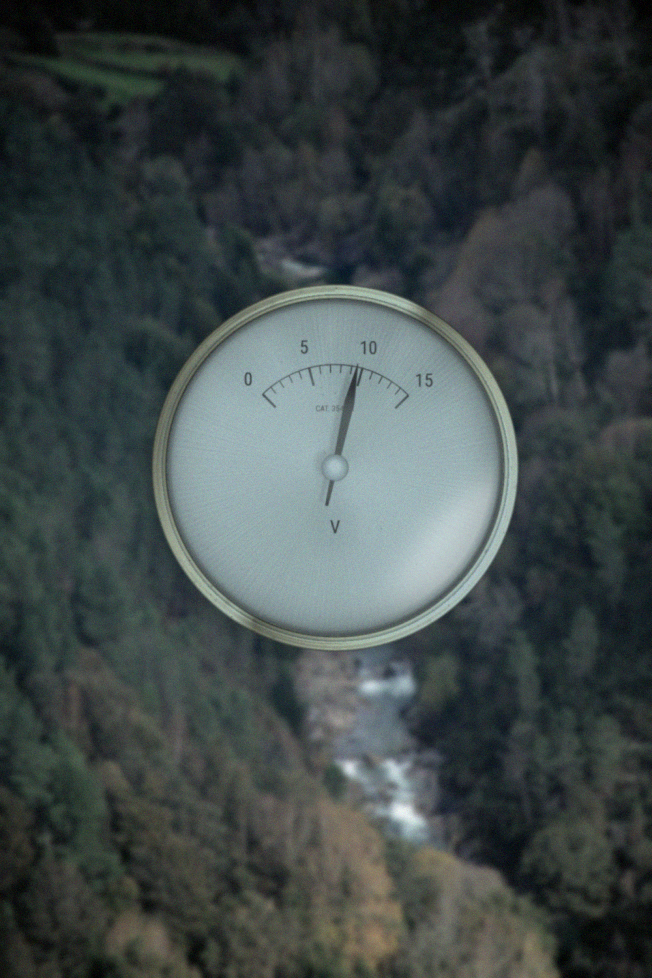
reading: 9.5; V
